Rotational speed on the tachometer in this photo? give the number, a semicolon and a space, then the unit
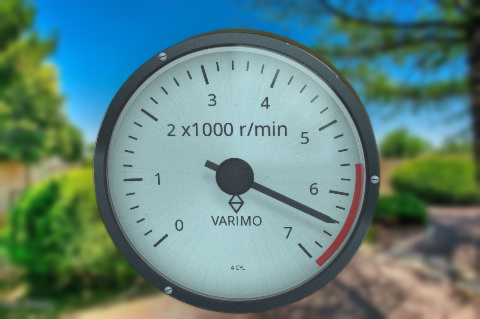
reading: 6400; rpm
